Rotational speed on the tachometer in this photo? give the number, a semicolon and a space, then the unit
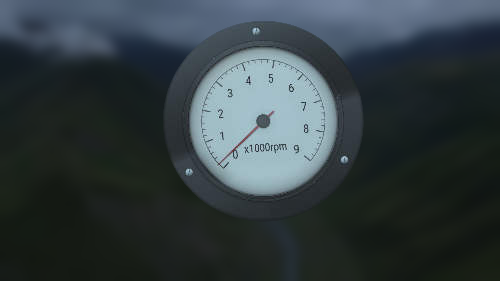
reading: 200; rpm
